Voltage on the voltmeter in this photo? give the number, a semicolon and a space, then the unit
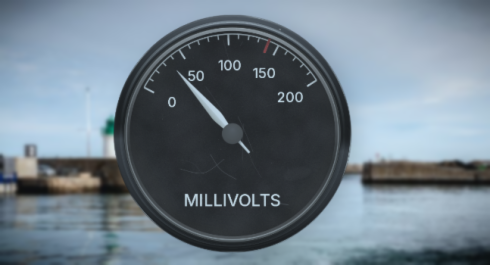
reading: 35; mV
